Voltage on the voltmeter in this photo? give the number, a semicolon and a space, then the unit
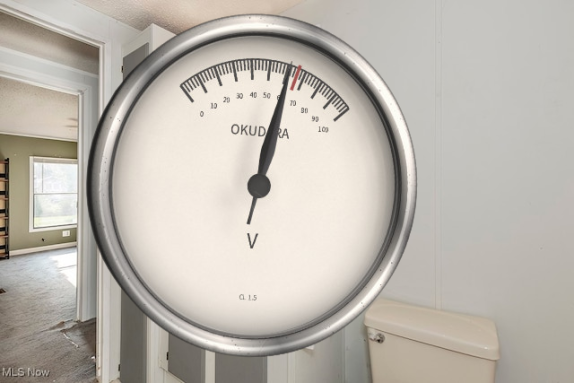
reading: 60; V
